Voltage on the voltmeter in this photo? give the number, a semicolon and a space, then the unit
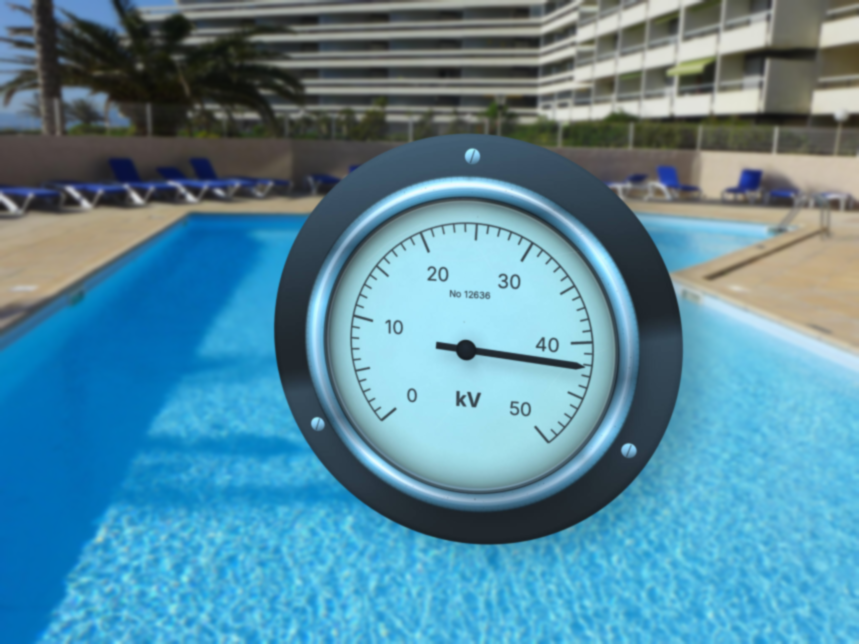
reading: 42; kV
